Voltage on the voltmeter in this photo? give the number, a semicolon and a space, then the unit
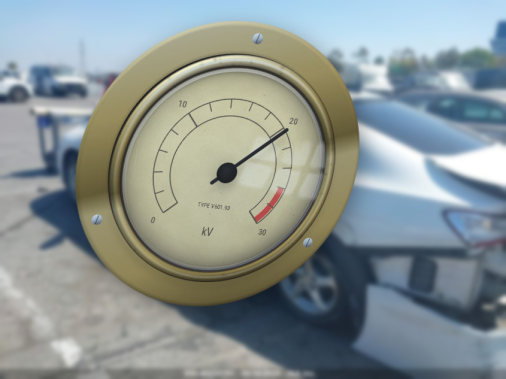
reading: 20; kV
